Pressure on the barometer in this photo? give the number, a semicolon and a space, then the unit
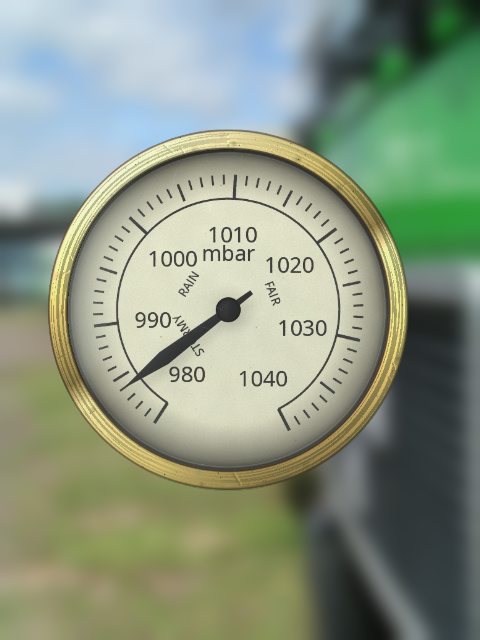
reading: 984; mbar
